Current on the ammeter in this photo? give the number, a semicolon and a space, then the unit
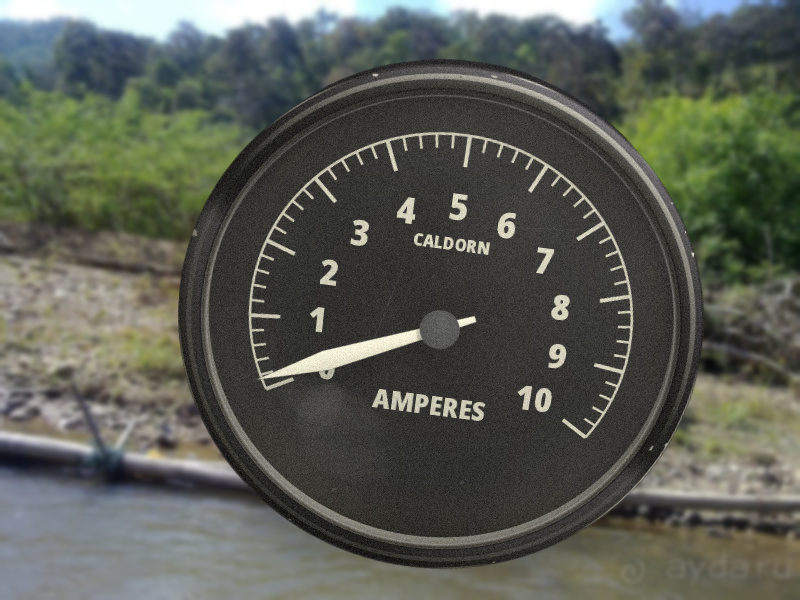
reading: 0.2; A
